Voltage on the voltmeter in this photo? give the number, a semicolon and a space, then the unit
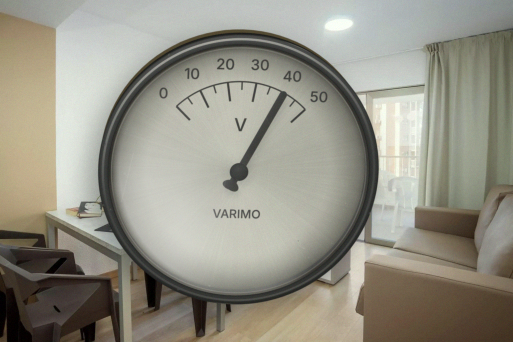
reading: 40; V
